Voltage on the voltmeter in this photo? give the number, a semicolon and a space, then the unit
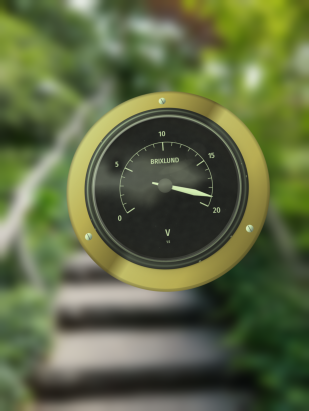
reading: 19; V
